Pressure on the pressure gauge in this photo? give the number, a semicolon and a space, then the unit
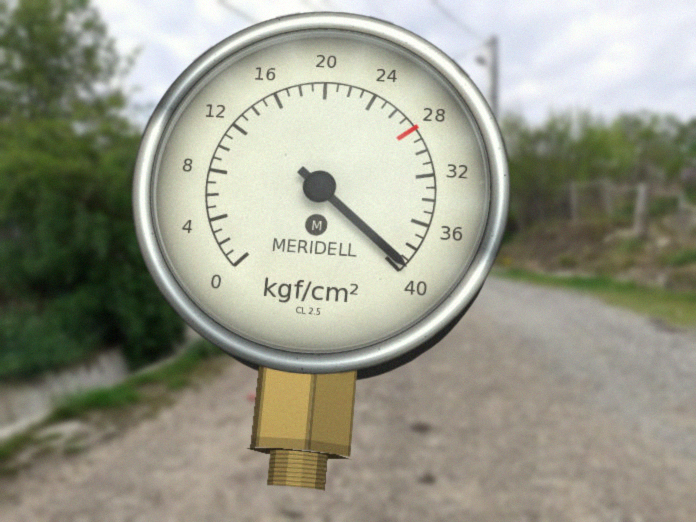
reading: 39.5; kg/cm²
